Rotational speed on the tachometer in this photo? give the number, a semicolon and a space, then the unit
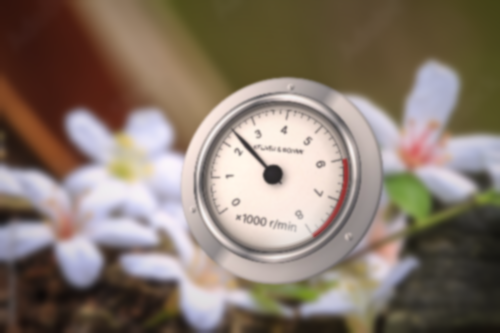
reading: 2400; rpm
